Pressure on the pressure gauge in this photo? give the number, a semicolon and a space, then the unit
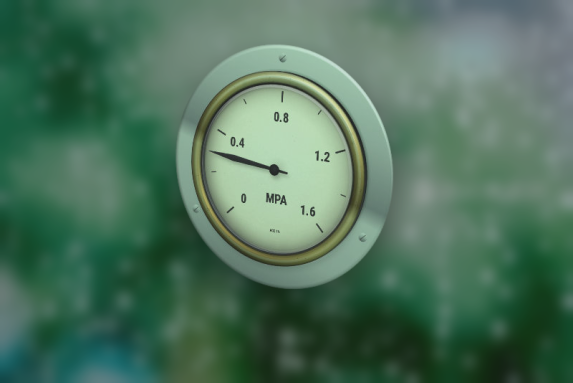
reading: 0.3; MPa
